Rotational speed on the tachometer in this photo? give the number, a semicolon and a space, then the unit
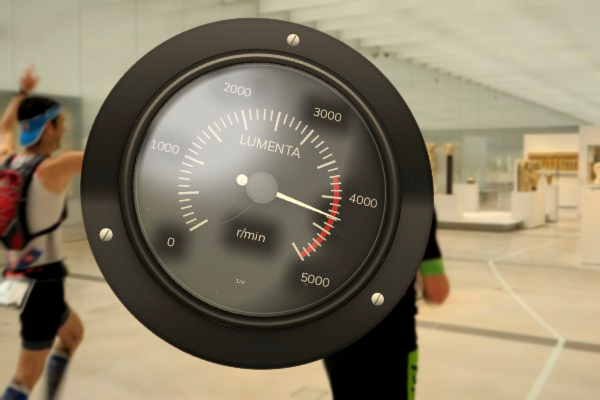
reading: 4300; rpm
